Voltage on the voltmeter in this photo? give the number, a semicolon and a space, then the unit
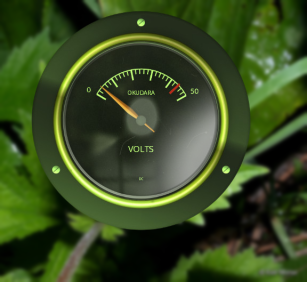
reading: 4; V
